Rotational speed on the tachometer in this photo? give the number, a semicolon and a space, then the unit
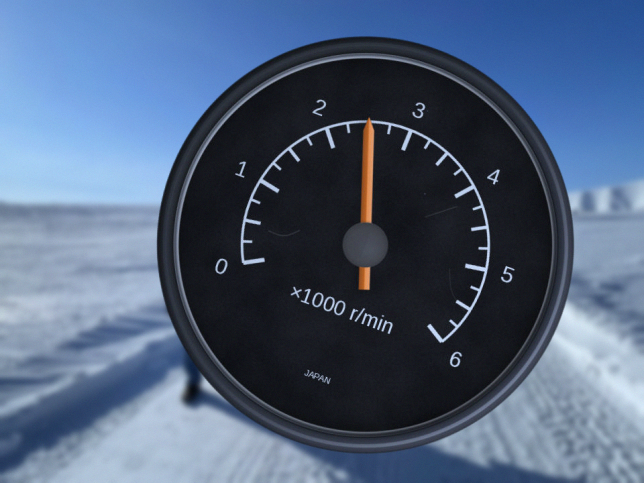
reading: 2500; rpm
